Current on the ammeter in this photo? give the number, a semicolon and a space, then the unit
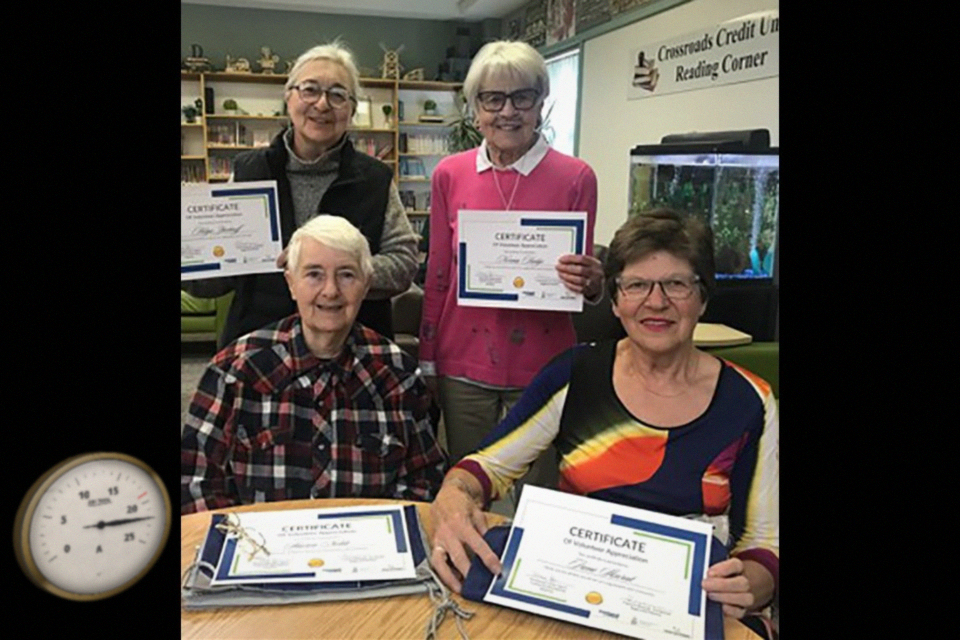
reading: 22; A
